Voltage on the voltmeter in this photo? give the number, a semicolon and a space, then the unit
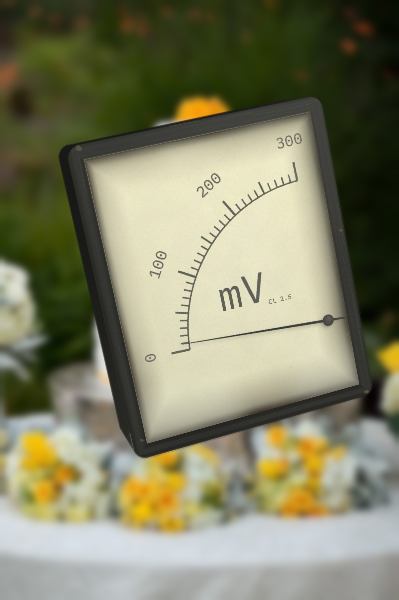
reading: 10; mV
